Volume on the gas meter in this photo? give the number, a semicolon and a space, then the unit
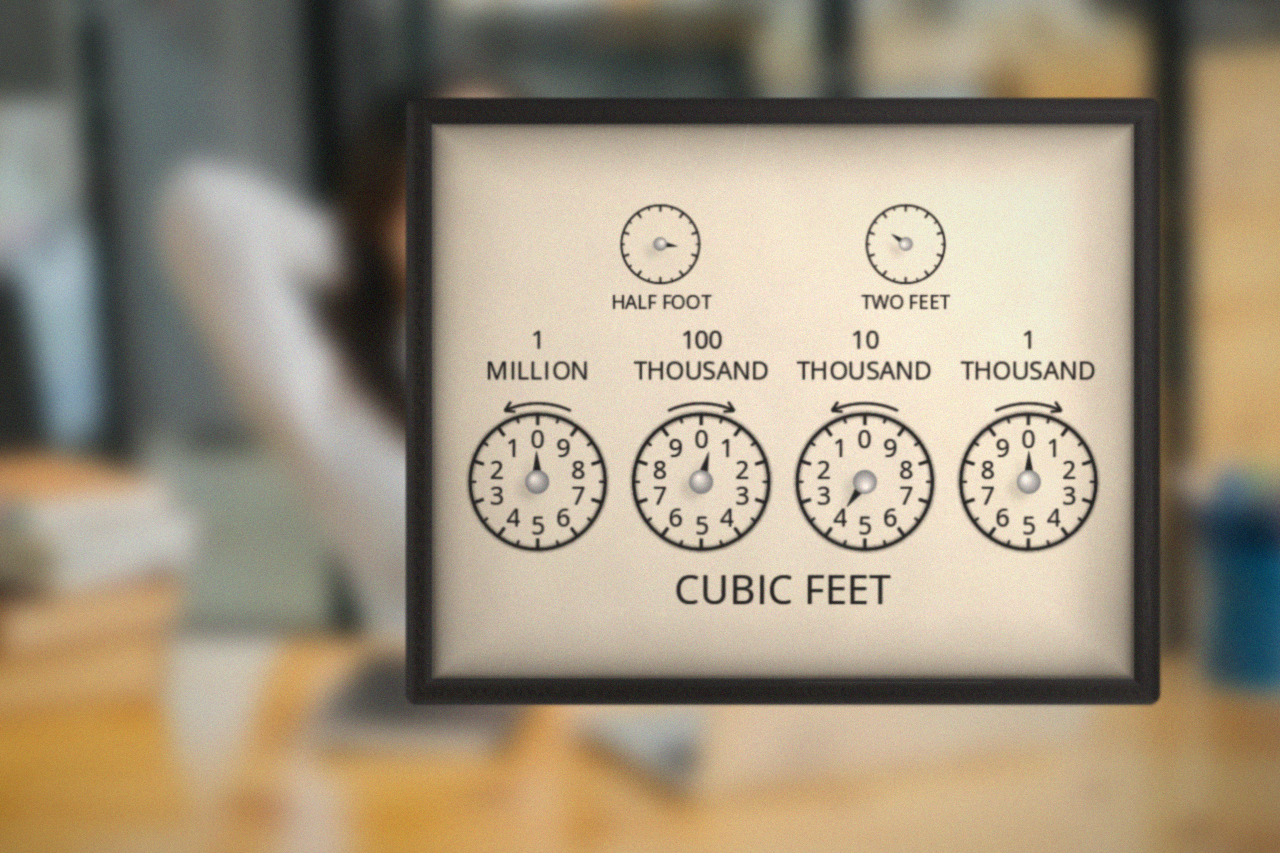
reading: 4000; ft³
